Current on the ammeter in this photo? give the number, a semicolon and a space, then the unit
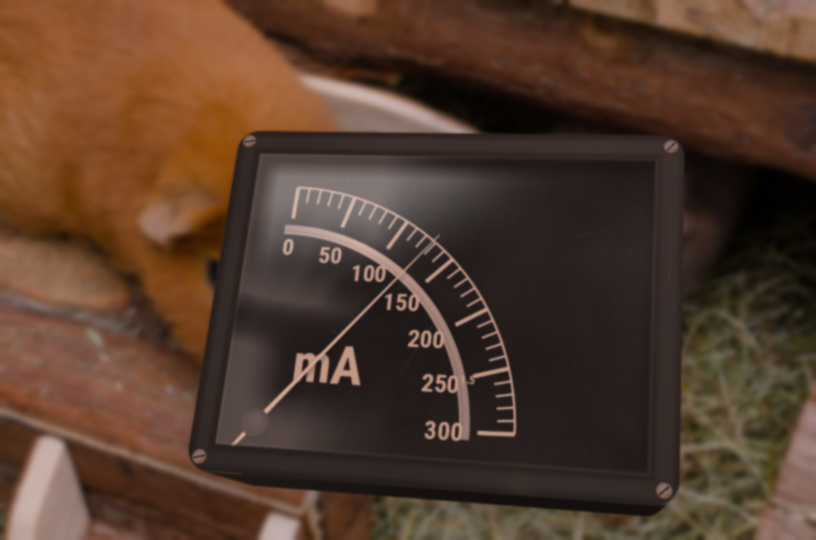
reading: 130; mA
